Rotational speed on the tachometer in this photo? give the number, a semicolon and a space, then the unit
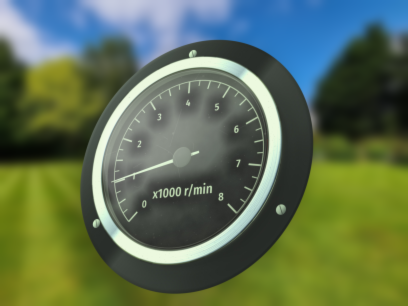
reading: 1000; rpm
